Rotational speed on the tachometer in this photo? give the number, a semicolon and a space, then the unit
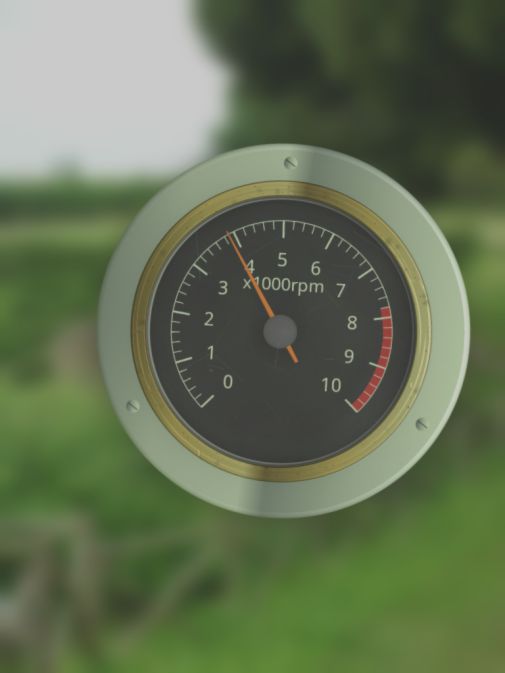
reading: 3900; rpm
